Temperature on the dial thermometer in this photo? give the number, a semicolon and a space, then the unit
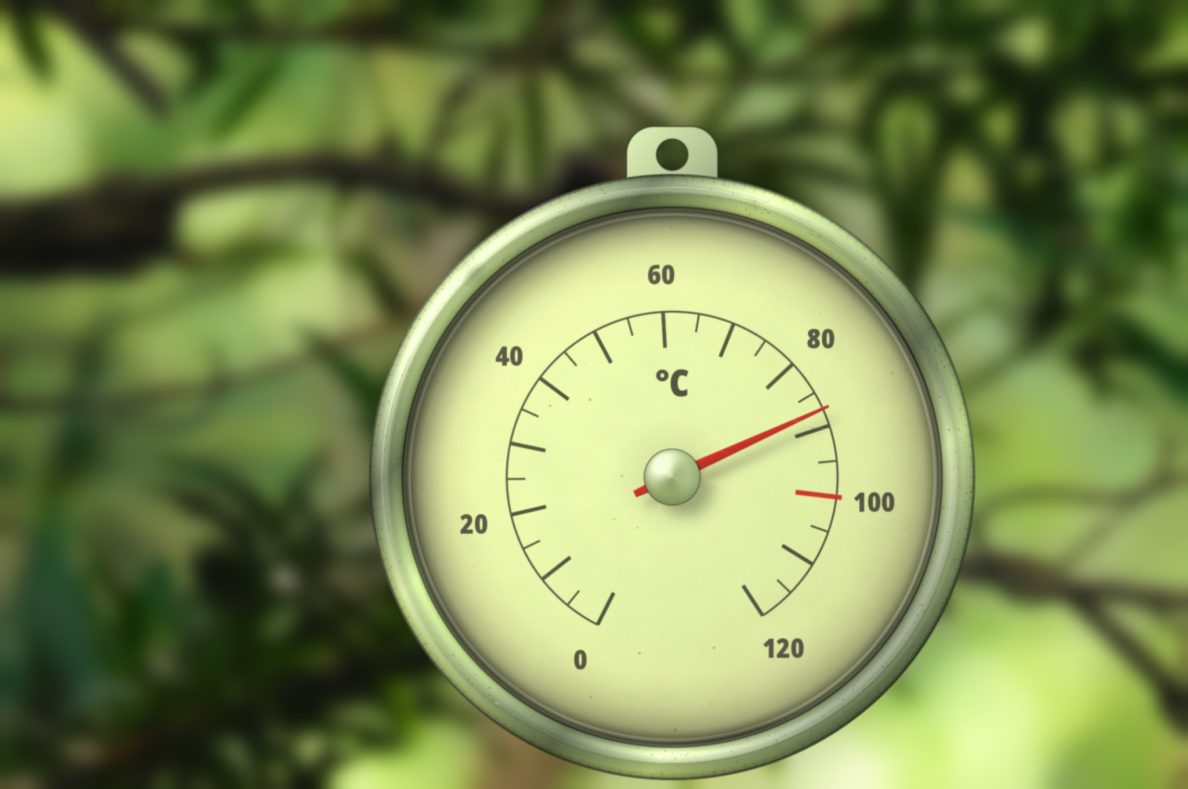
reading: 87.5; °C
